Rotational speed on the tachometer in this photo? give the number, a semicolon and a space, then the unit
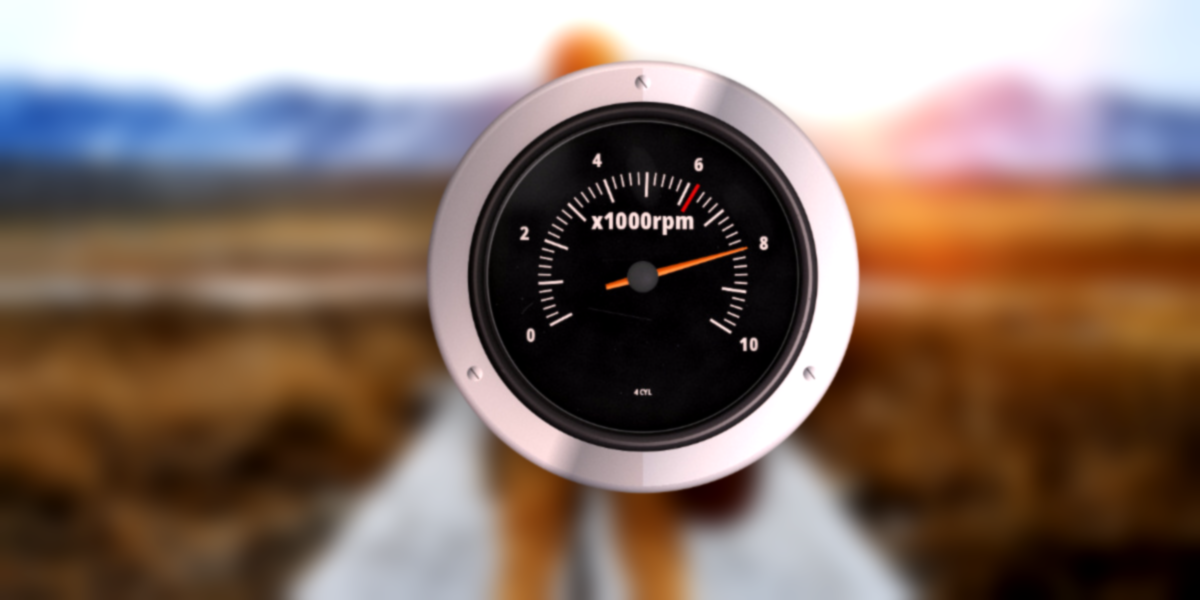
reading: 8000; rpm
